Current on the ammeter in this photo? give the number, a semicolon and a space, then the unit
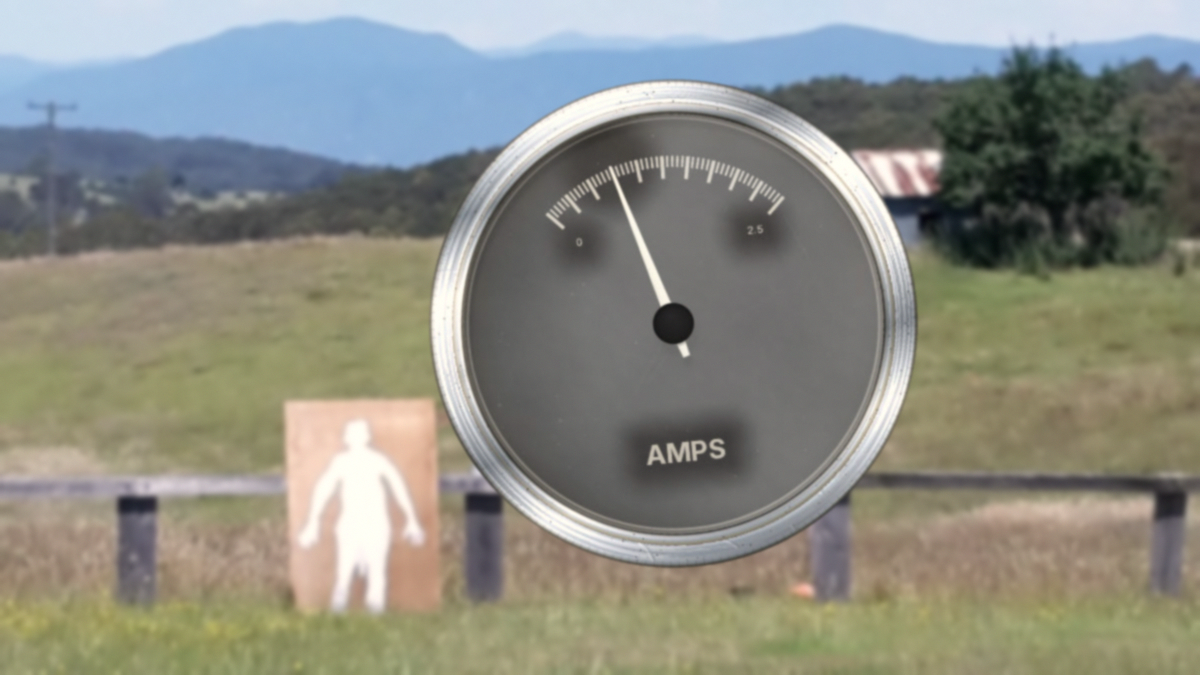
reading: 0.75; A
